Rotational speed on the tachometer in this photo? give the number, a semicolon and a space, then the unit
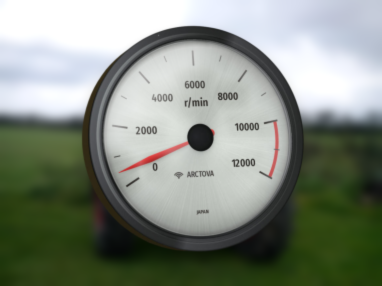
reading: 500; rpm
